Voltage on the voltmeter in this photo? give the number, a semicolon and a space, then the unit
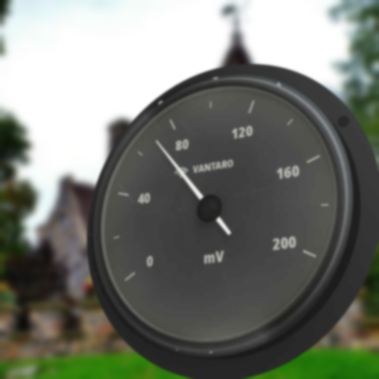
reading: 70; mV
